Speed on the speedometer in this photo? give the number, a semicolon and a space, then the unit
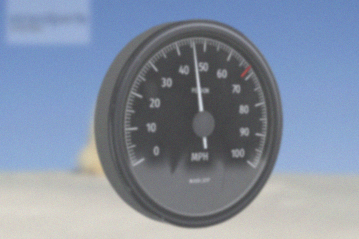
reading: 45; mph
